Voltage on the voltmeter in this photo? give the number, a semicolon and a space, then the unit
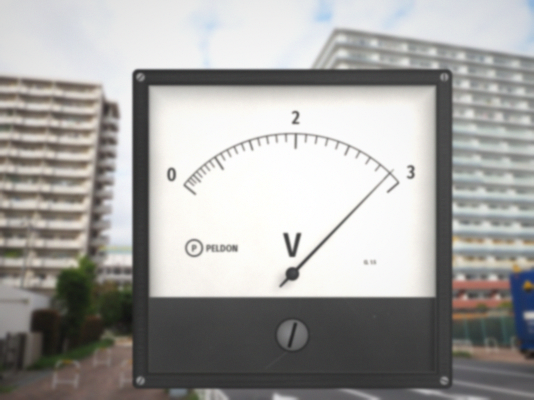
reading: 2.9; V
